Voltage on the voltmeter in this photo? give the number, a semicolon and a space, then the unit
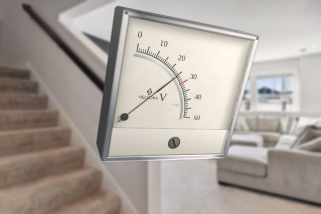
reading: 25; V
